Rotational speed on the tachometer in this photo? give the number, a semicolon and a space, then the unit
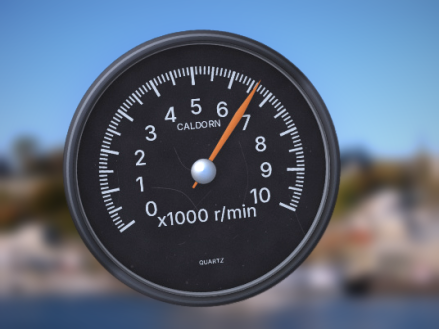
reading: 6600; rpm
